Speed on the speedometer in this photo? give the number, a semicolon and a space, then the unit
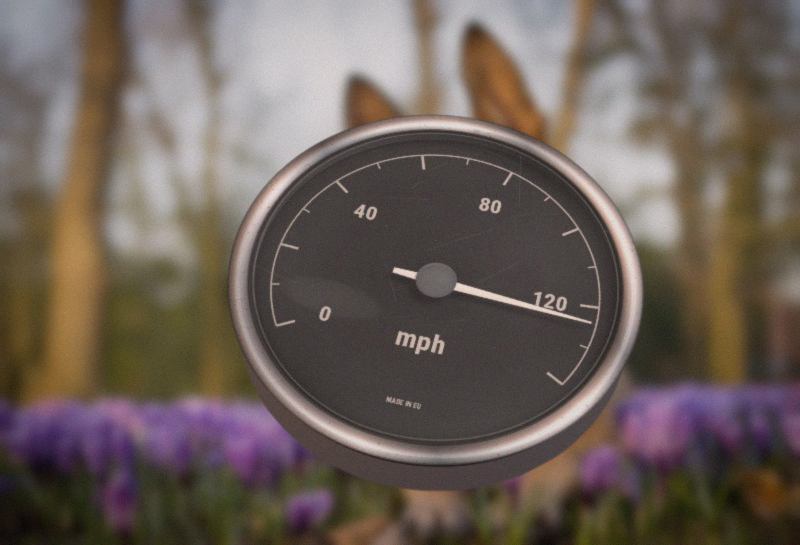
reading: 125; mph
